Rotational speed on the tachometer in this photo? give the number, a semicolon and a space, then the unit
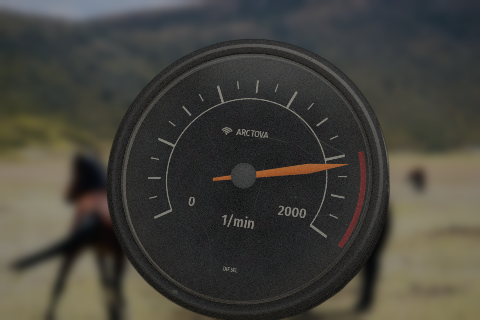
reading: 1650; rpm
